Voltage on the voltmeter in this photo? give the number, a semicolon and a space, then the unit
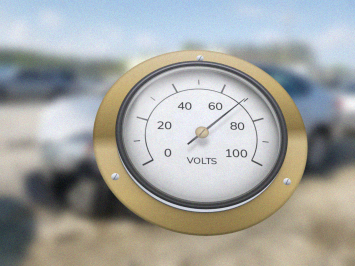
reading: 70; V
